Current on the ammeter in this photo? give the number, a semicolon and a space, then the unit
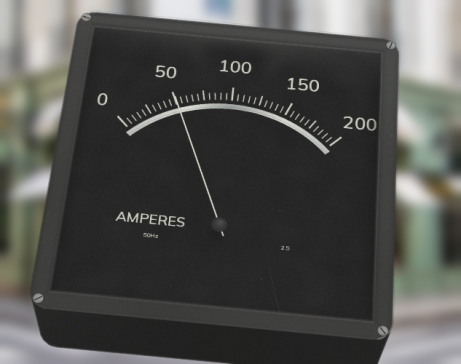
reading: 50; A
